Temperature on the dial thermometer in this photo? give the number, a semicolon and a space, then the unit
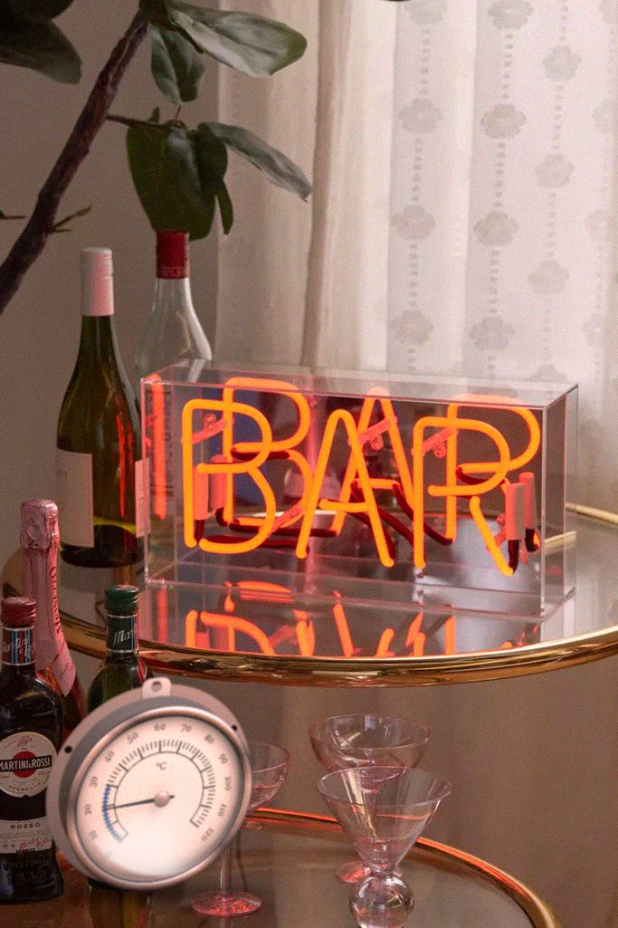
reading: 20; °C
